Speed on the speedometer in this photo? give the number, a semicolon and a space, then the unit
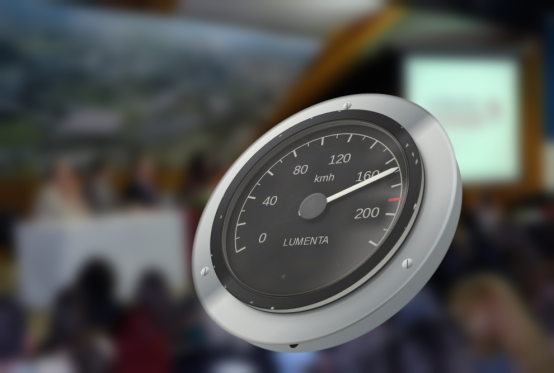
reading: 170; km/h
